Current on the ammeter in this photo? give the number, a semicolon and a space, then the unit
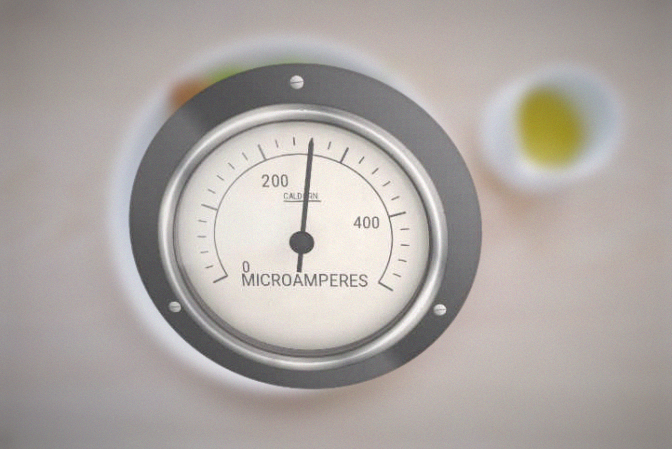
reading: 260; µA
